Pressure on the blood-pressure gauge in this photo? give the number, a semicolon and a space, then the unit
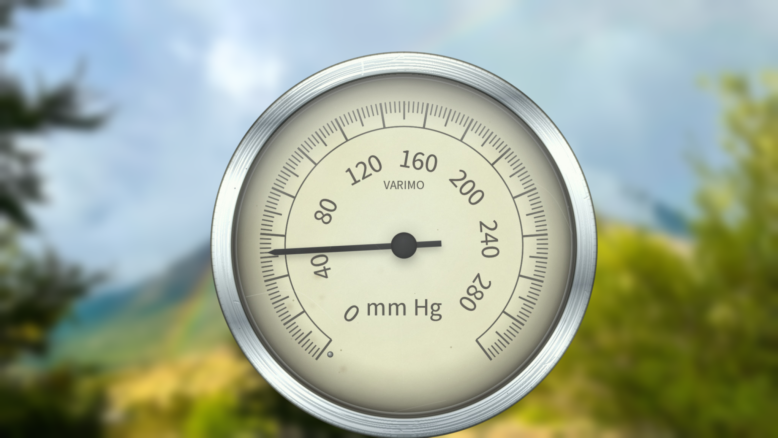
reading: 52; mmHg
